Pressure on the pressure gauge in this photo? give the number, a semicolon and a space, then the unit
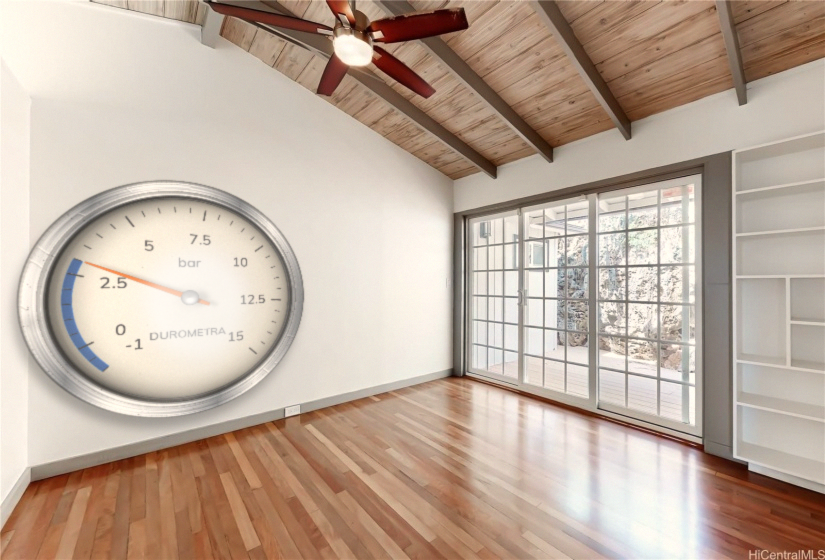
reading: 3; bar
